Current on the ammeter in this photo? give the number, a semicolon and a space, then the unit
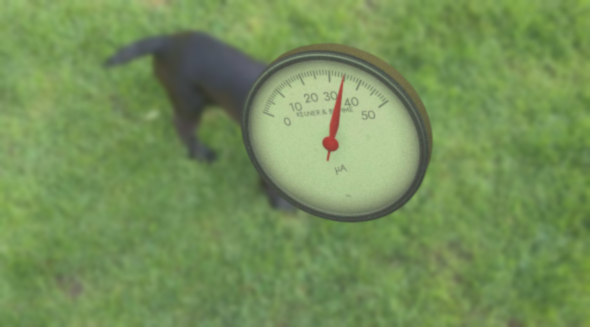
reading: 35; µA
